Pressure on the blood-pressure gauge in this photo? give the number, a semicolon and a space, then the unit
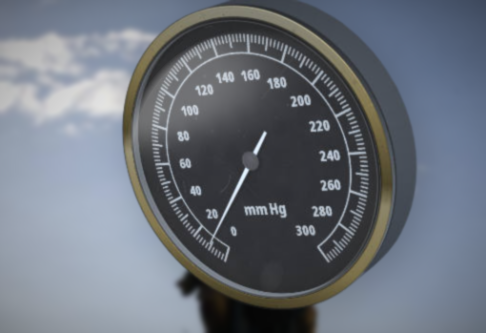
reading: 10; mmHg
